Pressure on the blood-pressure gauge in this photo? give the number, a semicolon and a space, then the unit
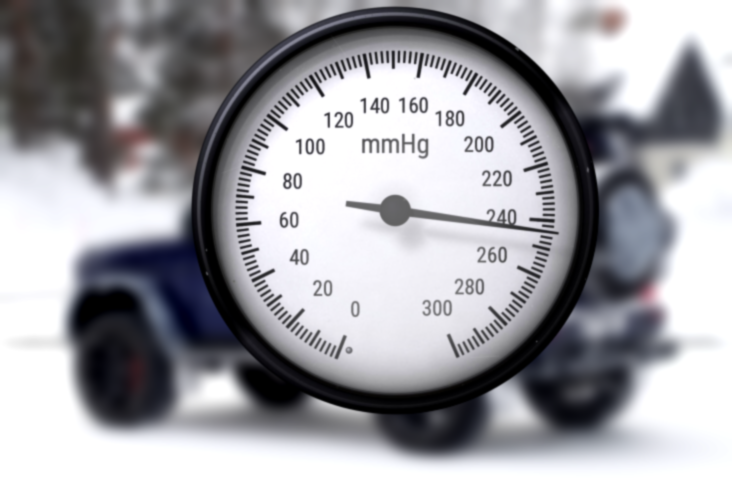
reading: 244; mmHg
